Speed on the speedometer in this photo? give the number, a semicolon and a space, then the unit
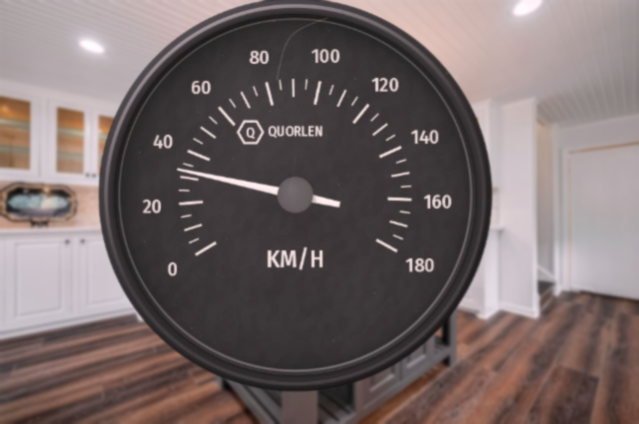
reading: 32.5; km/h
